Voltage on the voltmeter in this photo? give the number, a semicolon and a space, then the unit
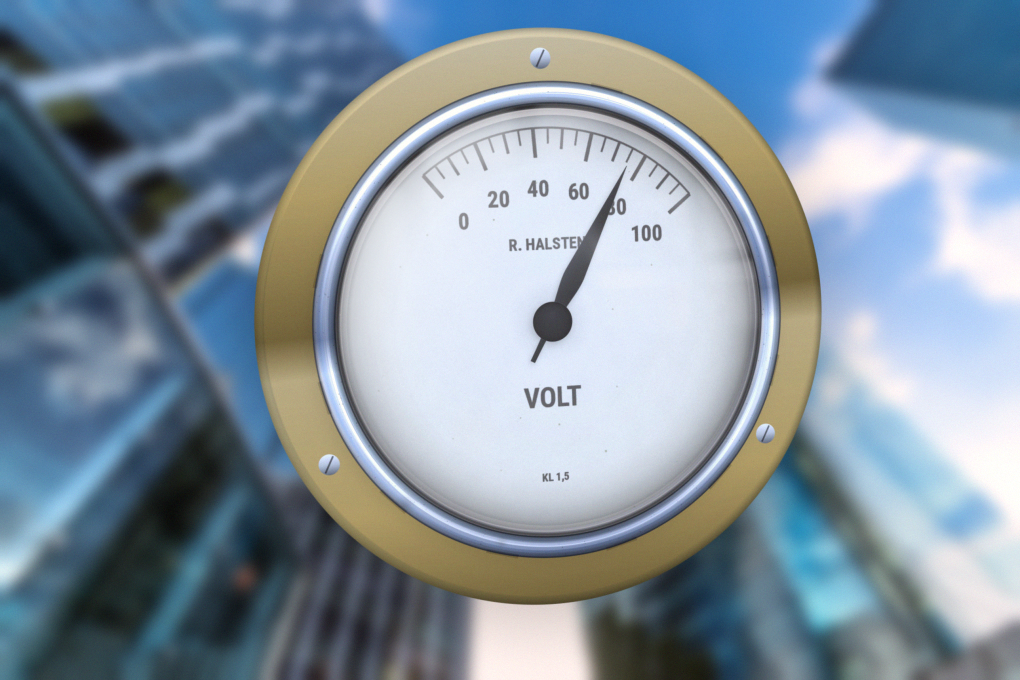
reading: 75; V
